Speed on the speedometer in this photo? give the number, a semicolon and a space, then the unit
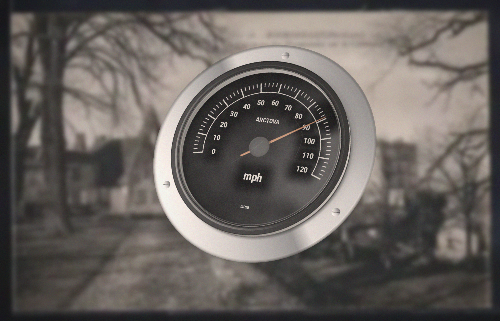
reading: 90; mph
